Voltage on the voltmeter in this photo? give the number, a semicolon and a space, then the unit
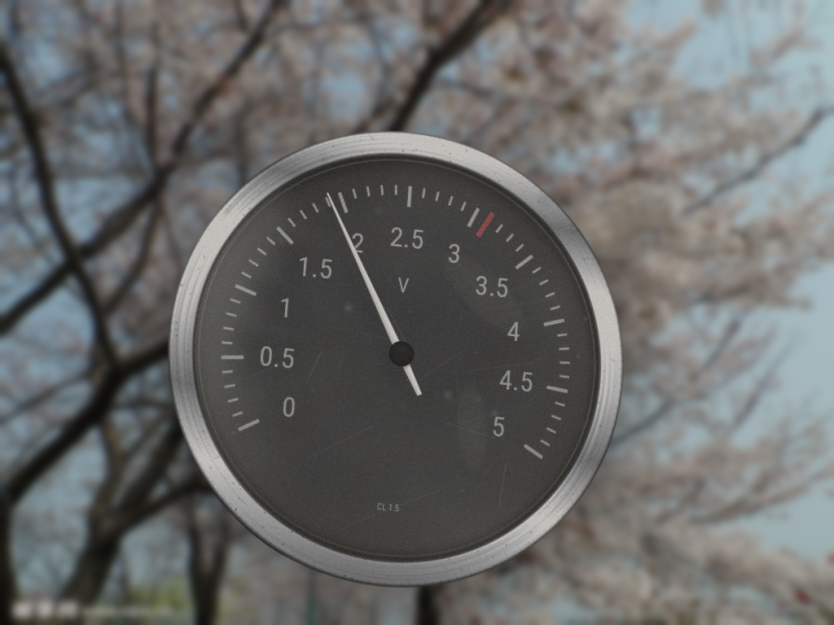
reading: 1.9; V
